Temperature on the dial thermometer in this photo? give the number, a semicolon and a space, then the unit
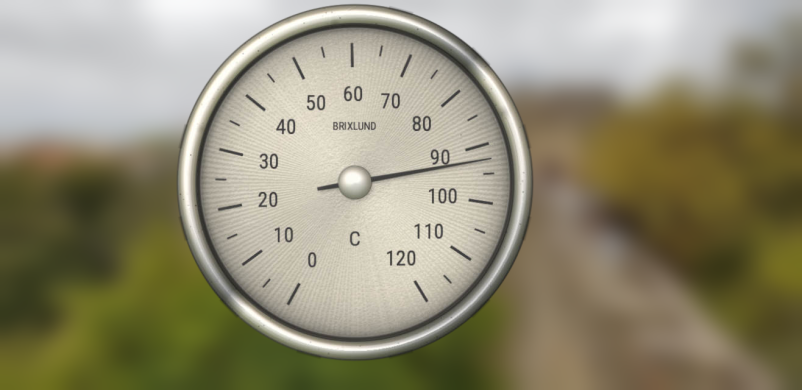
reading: 92.5; °C
